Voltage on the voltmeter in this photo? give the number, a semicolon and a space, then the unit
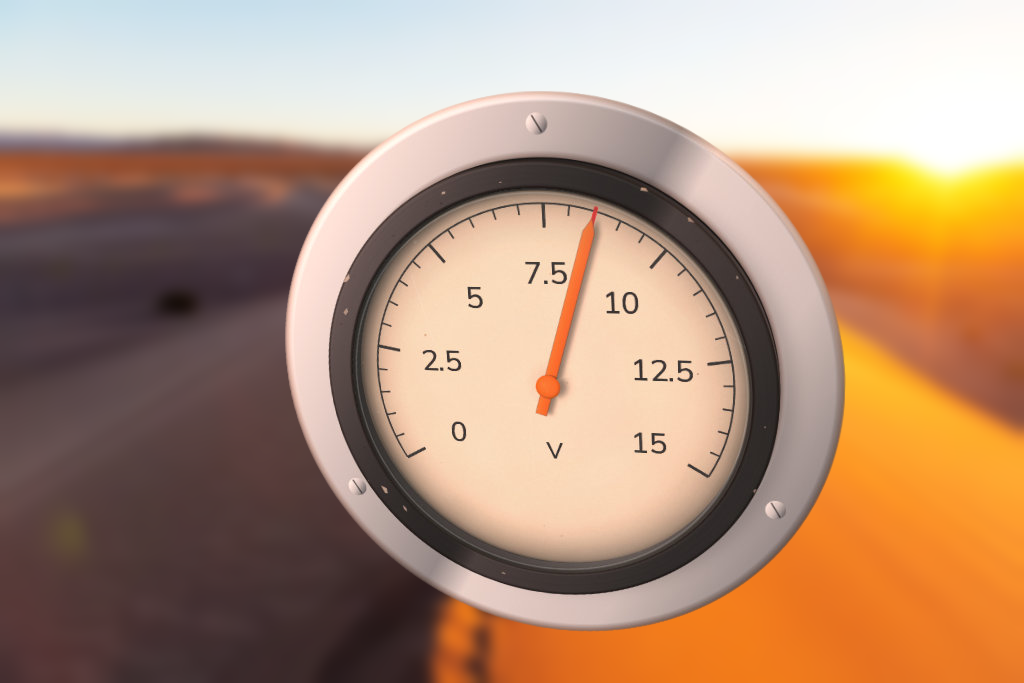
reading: 8.5; V
